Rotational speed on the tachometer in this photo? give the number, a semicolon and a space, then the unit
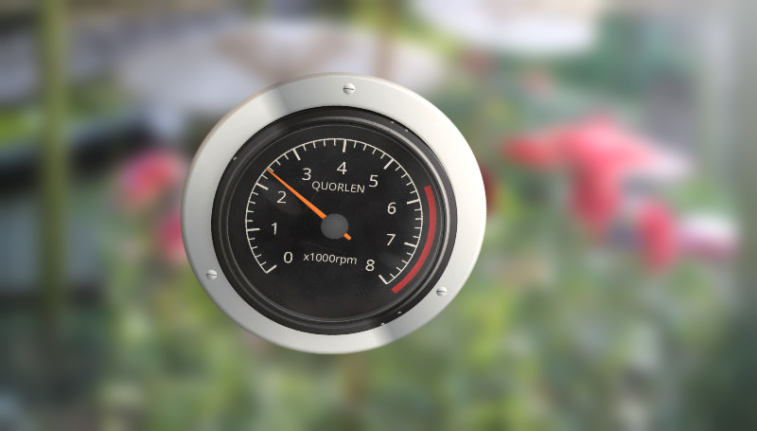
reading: 2400; rpm
